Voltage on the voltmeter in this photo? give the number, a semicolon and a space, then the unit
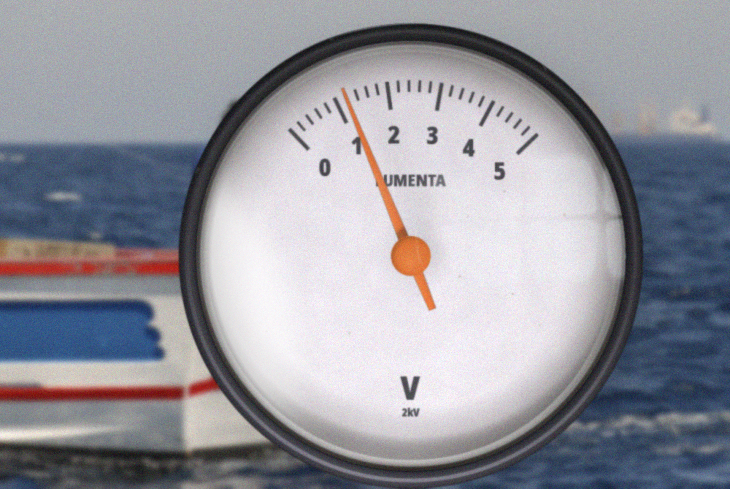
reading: 1.2; V
